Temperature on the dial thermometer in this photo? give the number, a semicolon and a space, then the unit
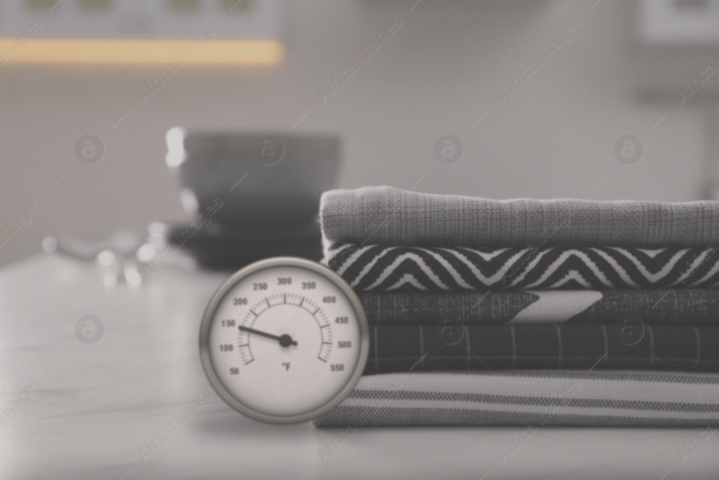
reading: 150; °F
